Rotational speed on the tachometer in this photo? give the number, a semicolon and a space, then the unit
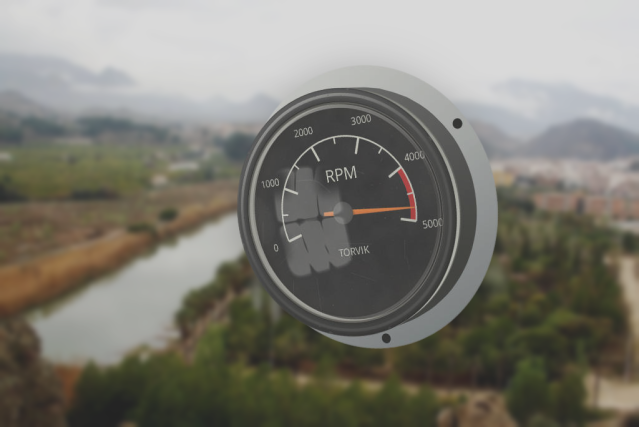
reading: 4750; rpm
